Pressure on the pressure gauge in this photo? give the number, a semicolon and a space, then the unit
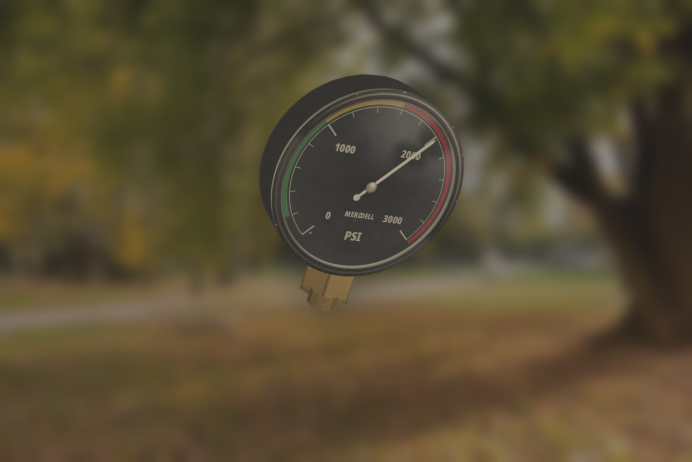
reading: 2000; psi
